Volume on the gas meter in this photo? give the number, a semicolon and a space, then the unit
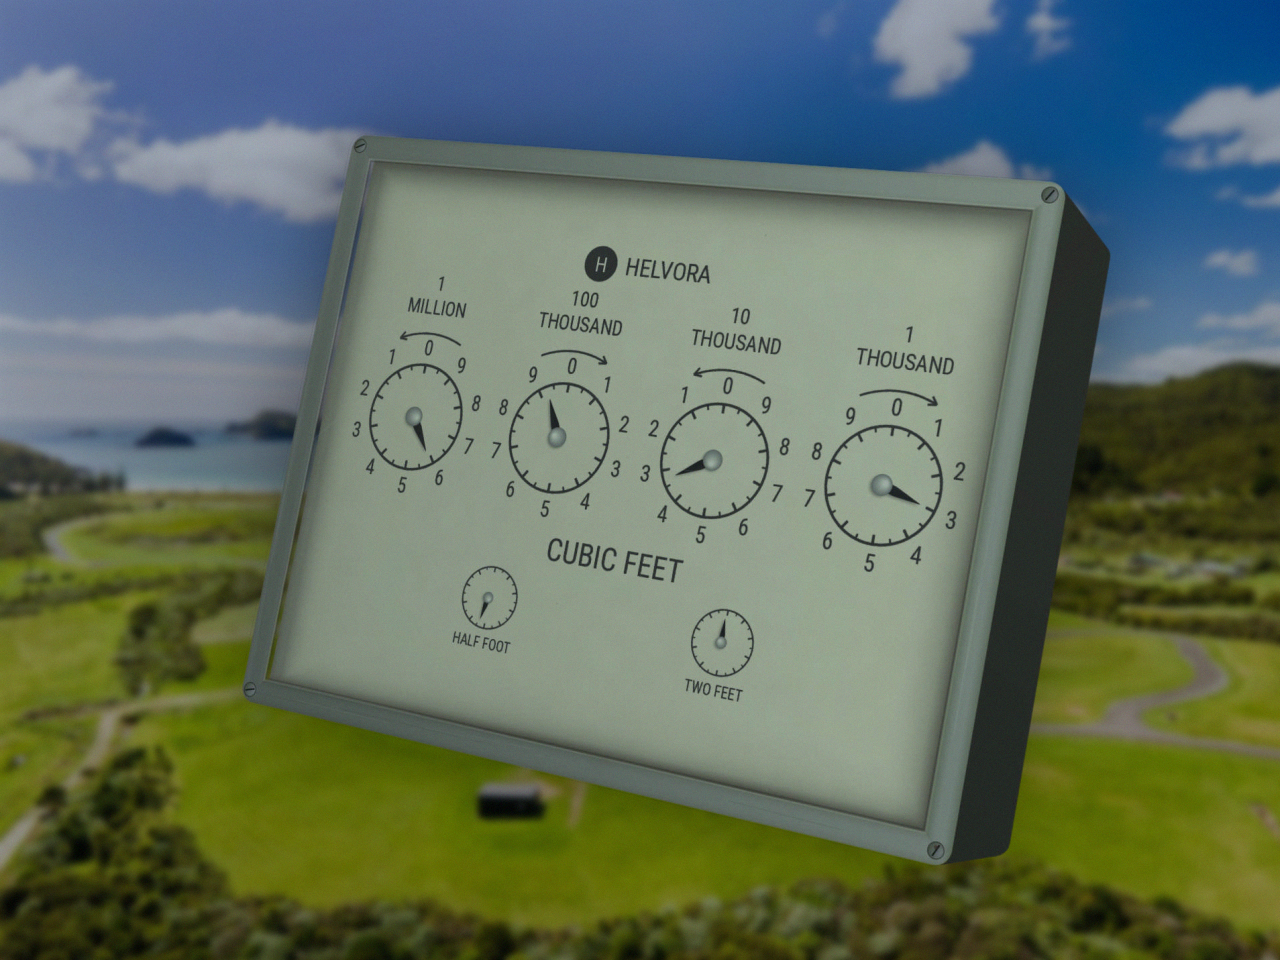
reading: 593300; ft³
